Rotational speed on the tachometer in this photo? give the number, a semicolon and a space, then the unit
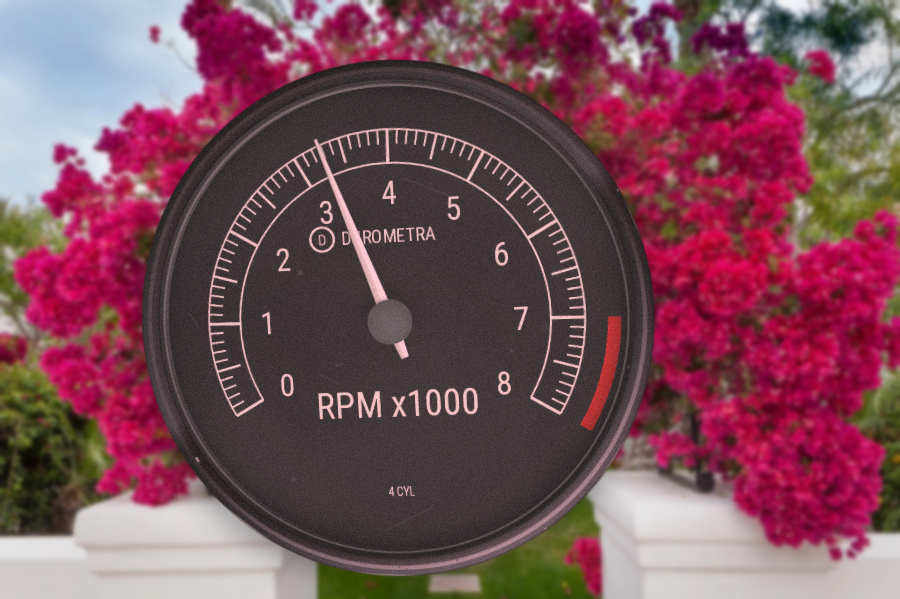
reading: 3300; rpm
